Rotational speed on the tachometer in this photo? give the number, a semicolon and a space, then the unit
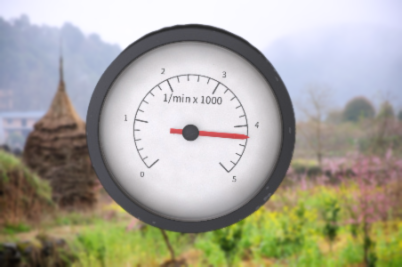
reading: 4200; rpm
